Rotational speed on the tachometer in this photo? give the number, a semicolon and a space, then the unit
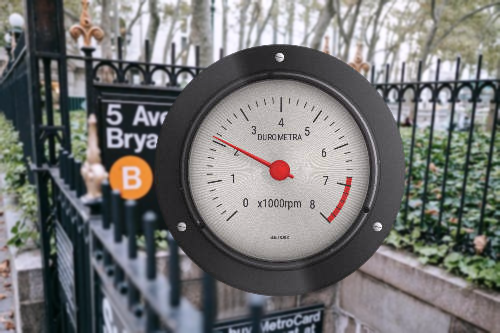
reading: 2100; rpm
